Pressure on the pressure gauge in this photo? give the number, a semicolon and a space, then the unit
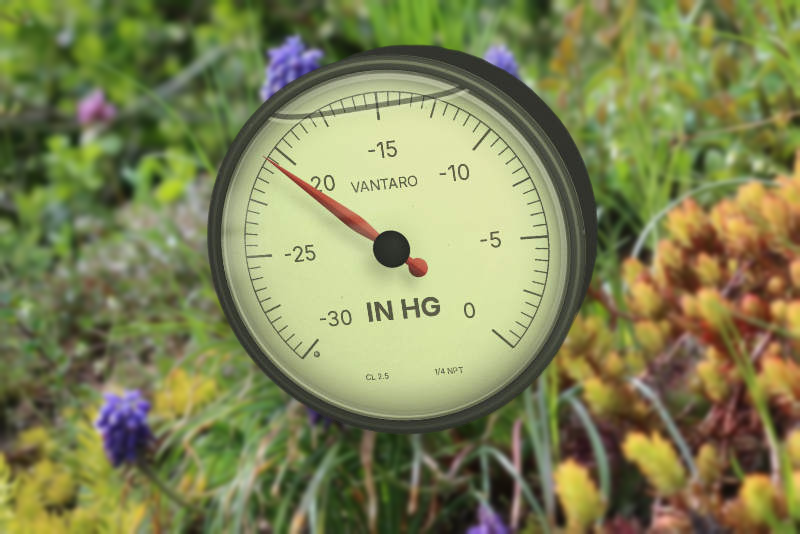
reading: -20.5; inHg
